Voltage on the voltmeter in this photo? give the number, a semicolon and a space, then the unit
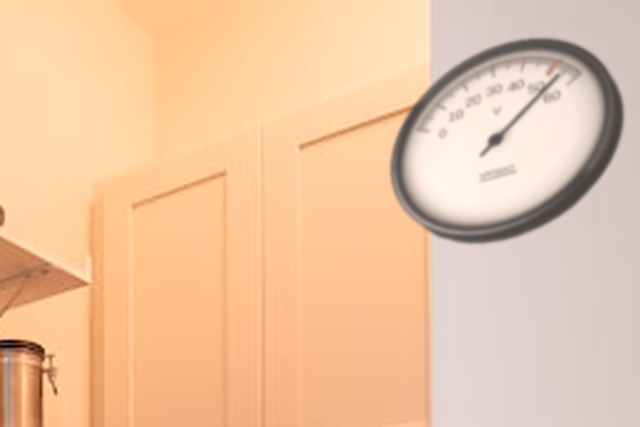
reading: 55; V
